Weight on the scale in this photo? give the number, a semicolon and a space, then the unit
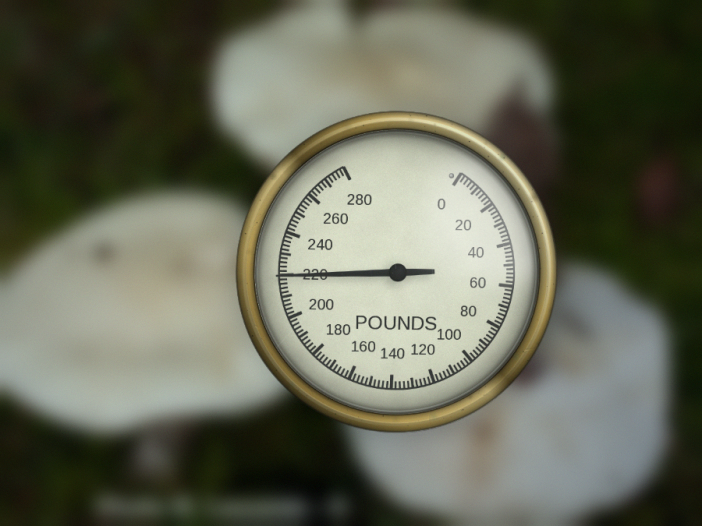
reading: 220; lb
